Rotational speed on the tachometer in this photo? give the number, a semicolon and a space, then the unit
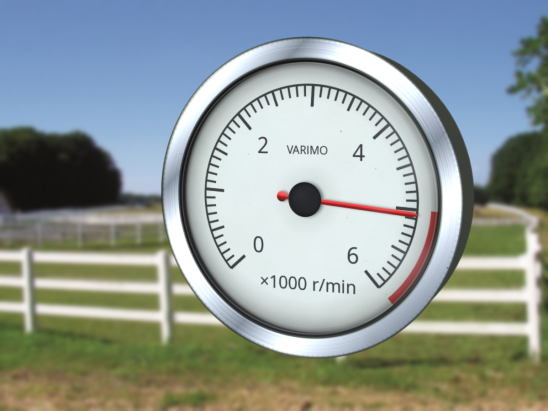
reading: 5050; rpm
